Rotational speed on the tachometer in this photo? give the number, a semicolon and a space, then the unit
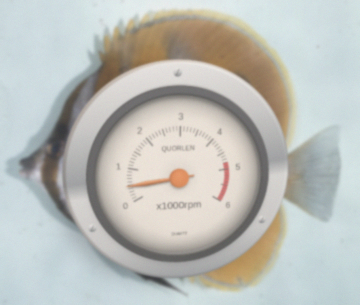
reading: 500; rpm
